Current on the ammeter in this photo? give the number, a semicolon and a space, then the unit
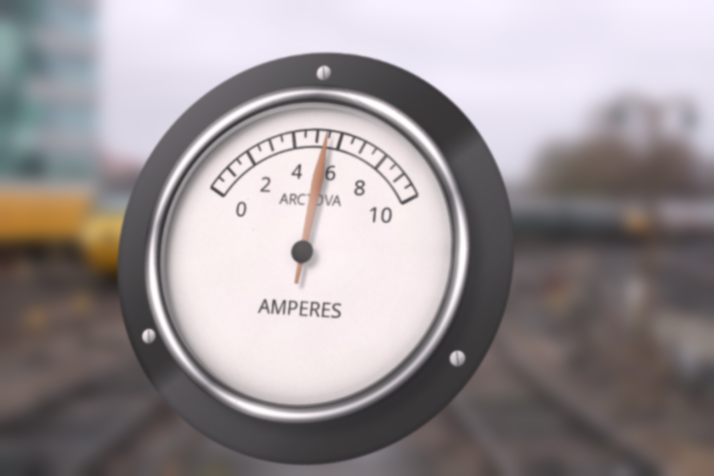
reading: 5.5; A
